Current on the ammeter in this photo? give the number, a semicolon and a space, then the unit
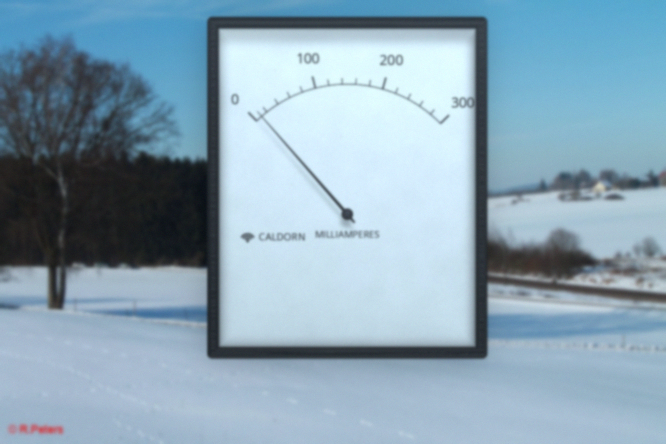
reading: 10; mA
